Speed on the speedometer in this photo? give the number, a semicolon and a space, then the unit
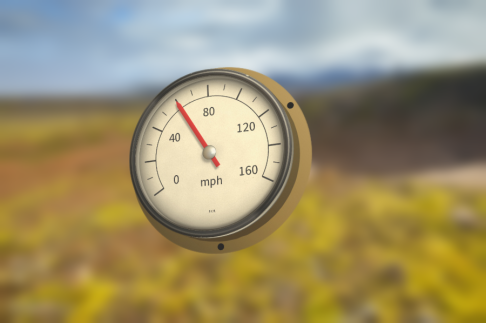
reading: 60; mph
